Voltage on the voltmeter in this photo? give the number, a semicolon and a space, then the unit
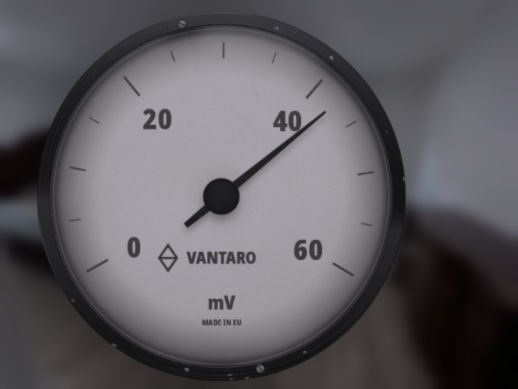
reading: 42.5; mV
